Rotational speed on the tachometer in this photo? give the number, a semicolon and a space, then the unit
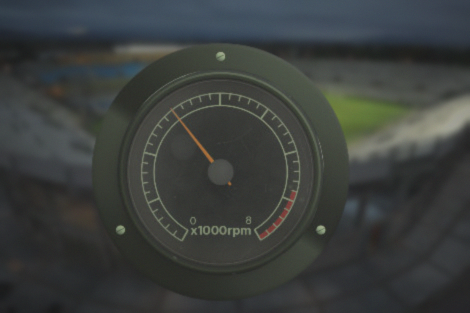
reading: 3000; rpm
